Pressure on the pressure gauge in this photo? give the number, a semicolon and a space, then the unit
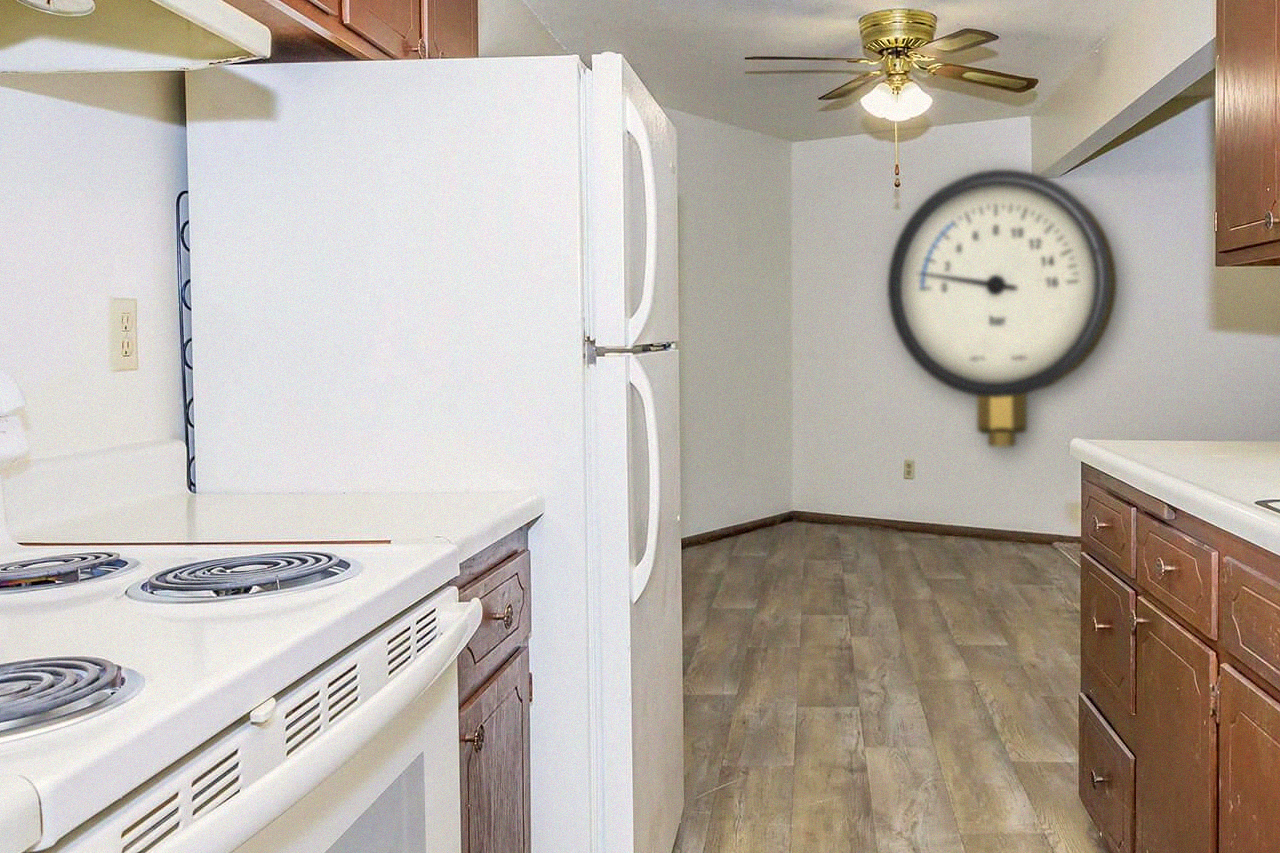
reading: 1; bar
